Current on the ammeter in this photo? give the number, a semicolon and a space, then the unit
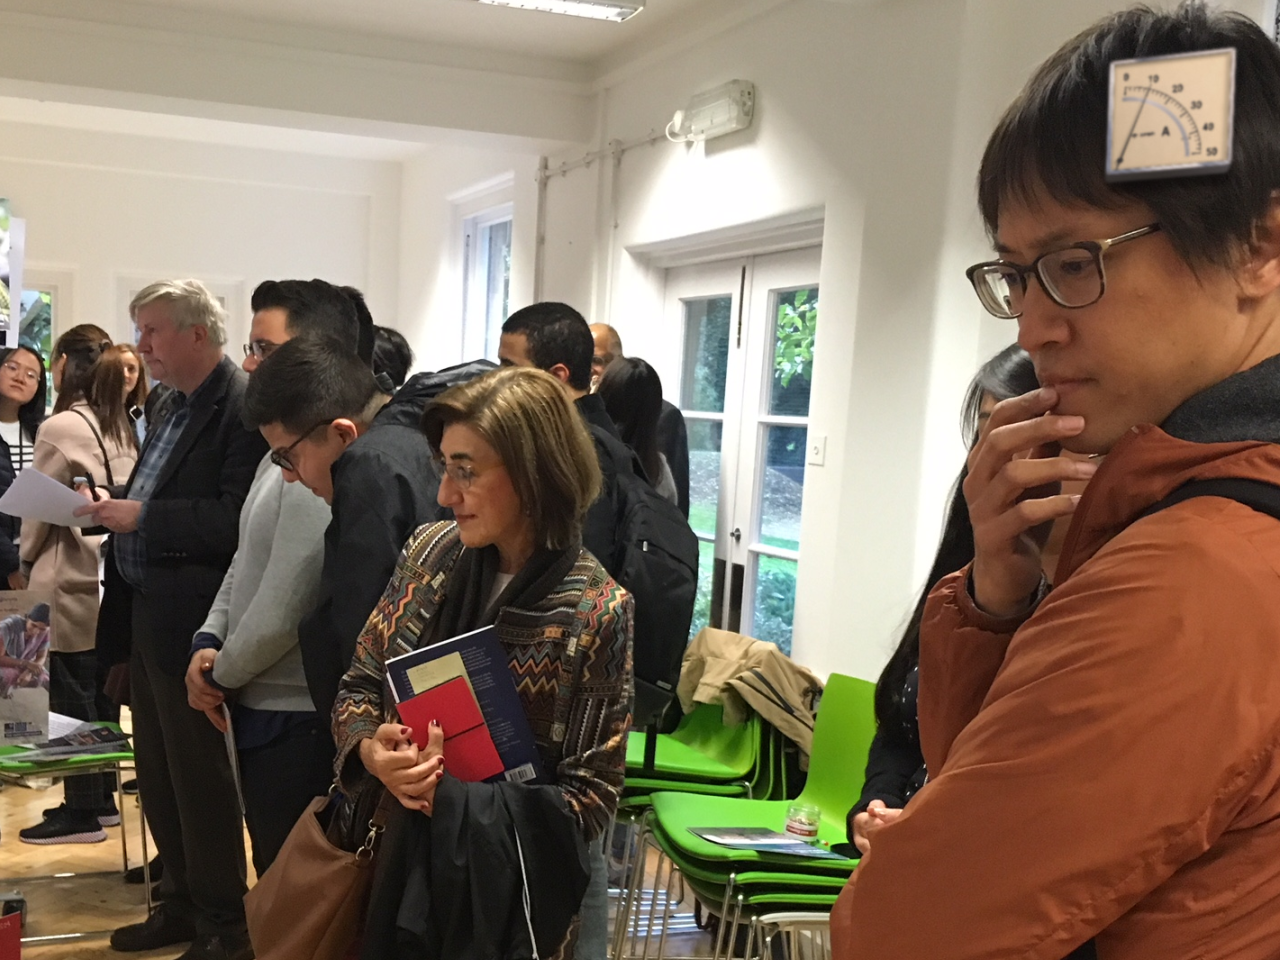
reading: 10; A
